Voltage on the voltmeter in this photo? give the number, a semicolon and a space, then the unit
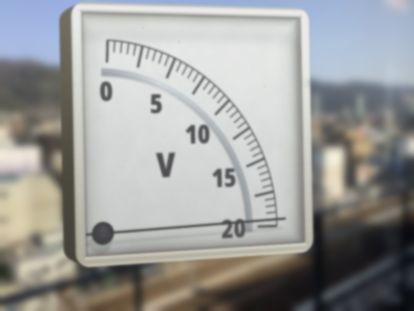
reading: 19.5; V
